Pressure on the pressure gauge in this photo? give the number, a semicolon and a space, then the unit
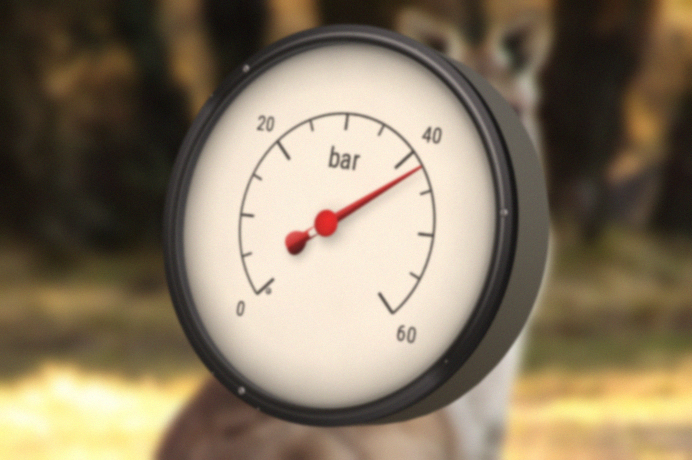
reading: 42.5; bar
